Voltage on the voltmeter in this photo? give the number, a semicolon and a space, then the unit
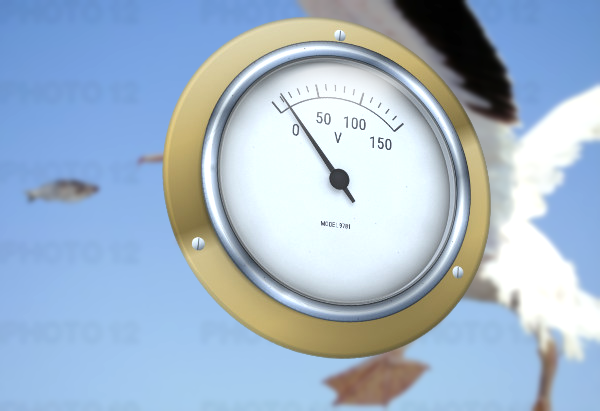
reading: 10; V
